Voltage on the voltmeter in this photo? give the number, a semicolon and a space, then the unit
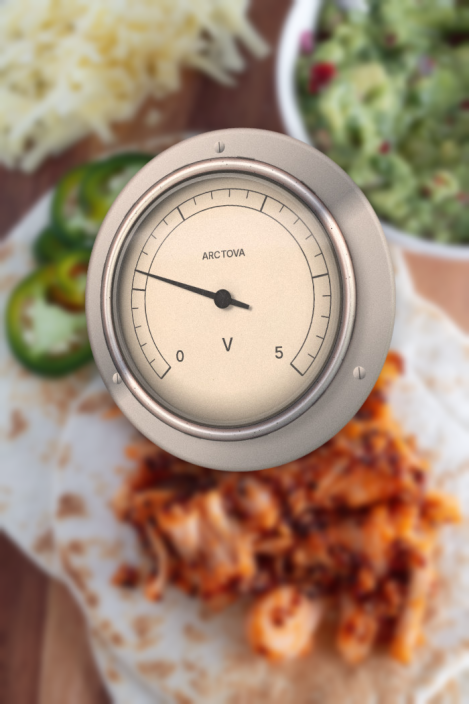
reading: 1.2; V
